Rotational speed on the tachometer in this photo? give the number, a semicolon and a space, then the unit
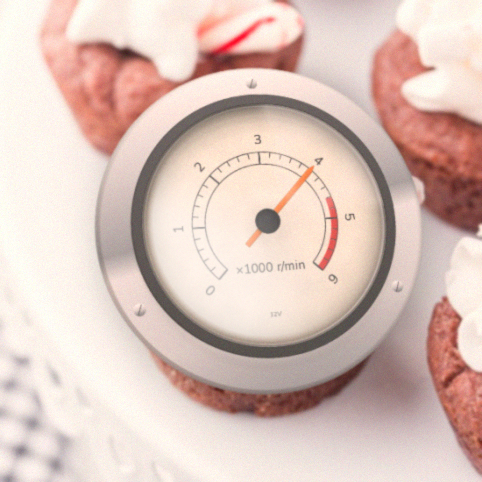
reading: 4000; rpm
